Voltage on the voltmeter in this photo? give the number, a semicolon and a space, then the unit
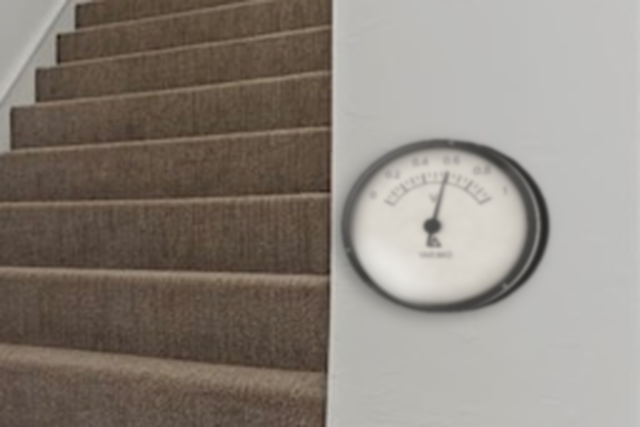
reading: 0.6; V
